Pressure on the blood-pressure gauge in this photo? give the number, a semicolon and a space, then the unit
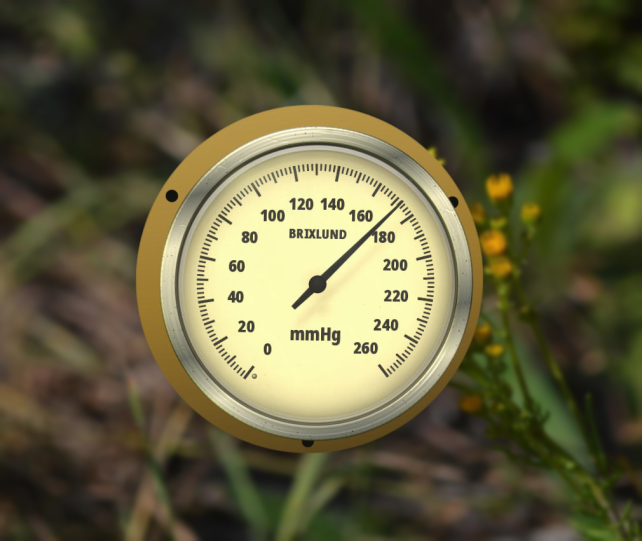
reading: 172; mmHg
